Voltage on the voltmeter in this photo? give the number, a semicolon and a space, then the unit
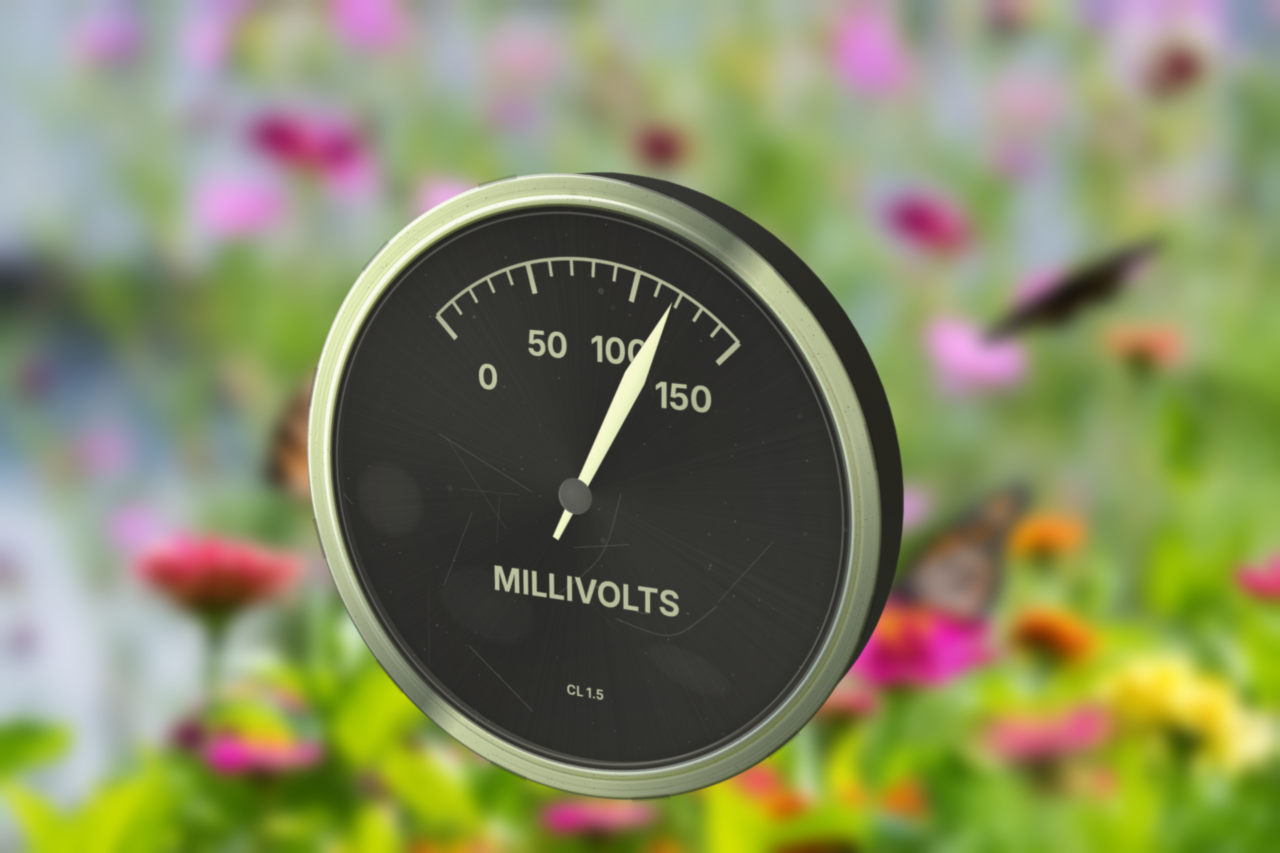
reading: 120; mV
